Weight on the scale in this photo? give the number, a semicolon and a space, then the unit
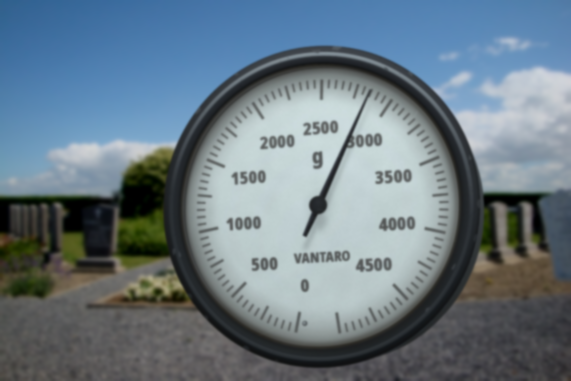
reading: 2850; g
